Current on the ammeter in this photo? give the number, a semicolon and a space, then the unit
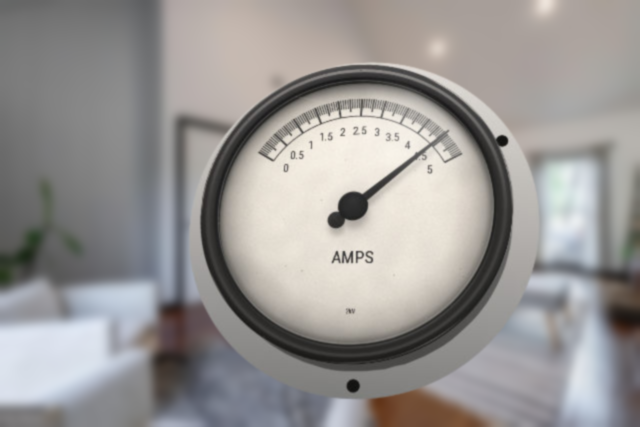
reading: 4.5; A
